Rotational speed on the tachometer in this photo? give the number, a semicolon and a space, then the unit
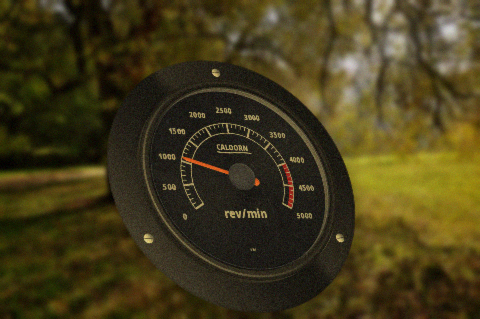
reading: 1000; rpm
